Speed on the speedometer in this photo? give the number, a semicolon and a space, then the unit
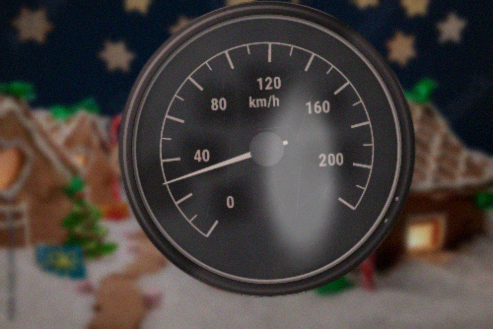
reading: 30; km/h
